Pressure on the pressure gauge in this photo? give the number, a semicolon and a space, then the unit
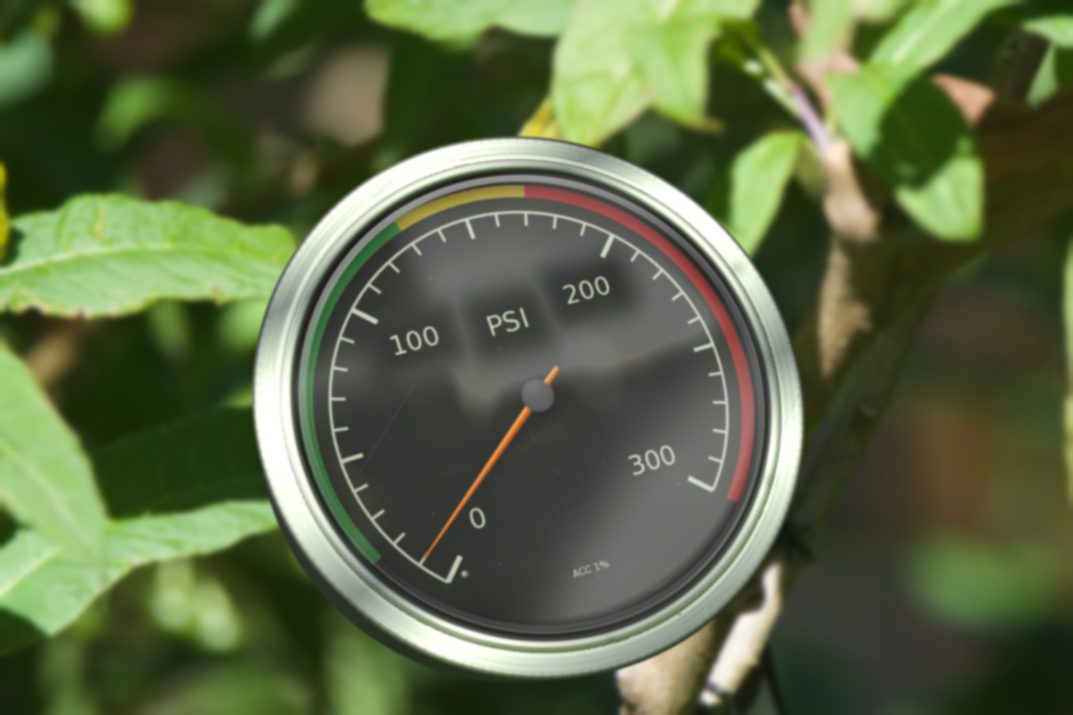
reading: 10; psi
